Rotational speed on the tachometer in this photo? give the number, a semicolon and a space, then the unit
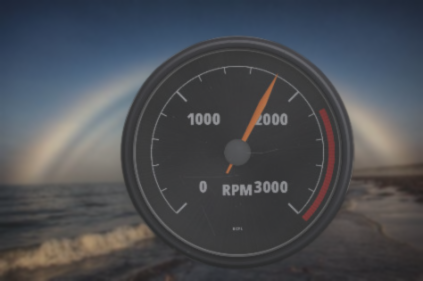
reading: 1800; rpm
